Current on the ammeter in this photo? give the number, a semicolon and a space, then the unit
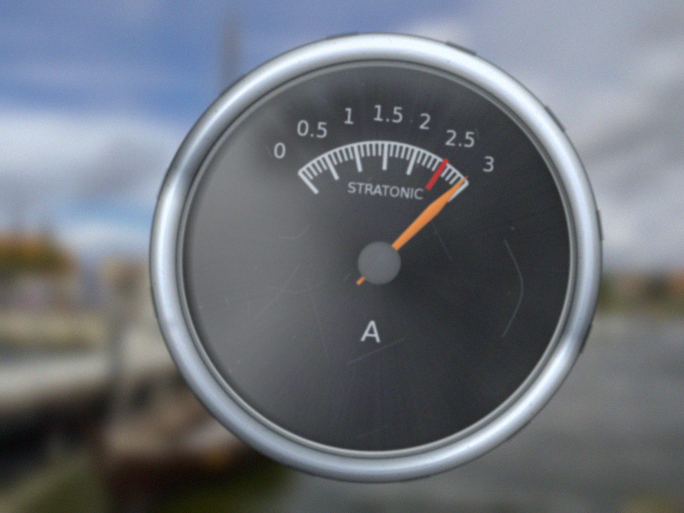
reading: 2.9; A
